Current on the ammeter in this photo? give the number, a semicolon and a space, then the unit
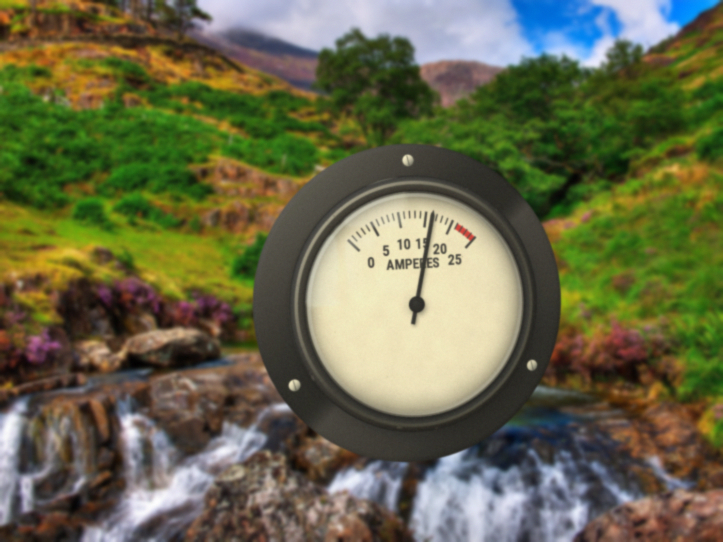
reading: 16; A
